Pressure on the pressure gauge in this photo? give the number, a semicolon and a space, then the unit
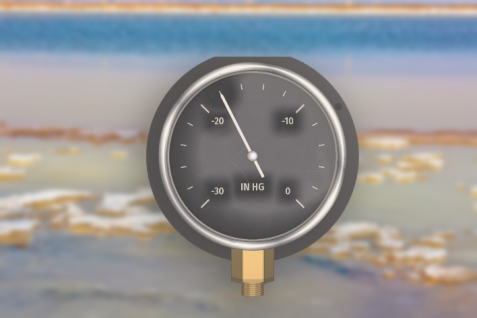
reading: -18; inHg
